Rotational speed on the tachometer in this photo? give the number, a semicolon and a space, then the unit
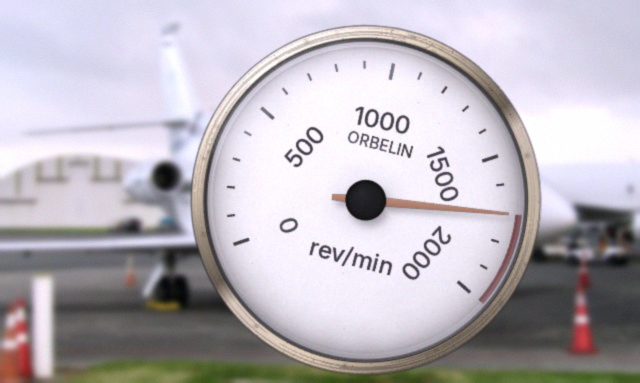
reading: 1700; rpm
